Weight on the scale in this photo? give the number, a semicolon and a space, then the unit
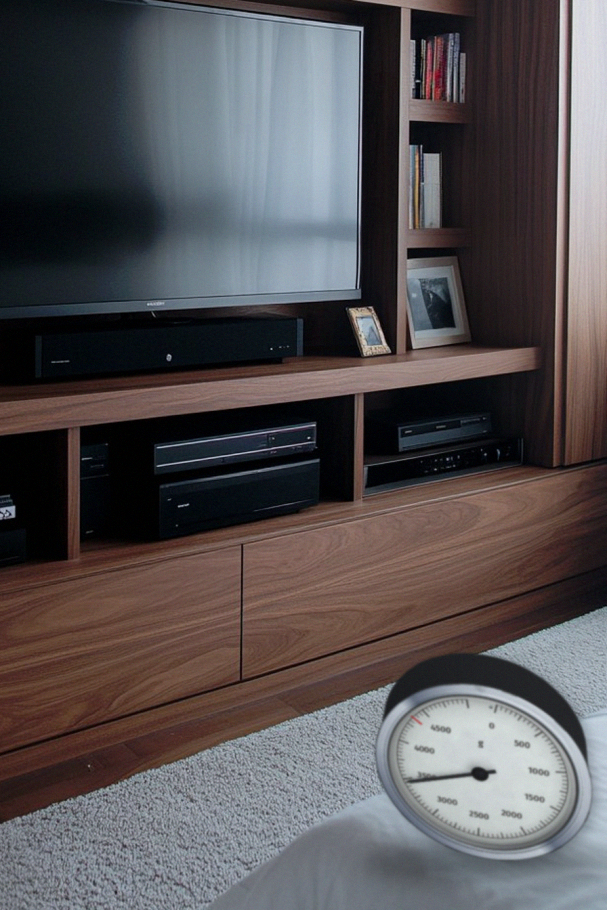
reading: 3500; g
